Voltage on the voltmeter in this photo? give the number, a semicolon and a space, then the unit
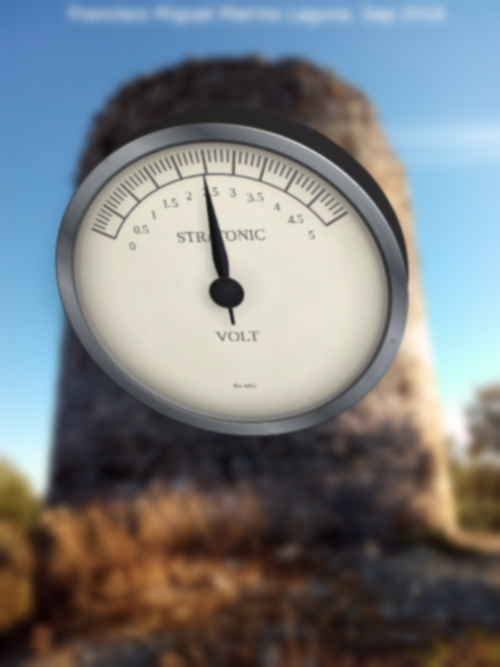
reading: 2.5; V
